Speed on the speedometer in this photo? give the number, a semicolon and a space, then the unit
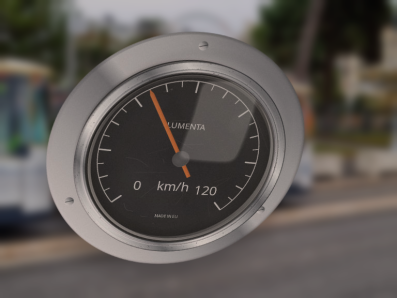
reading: 45; km/h
